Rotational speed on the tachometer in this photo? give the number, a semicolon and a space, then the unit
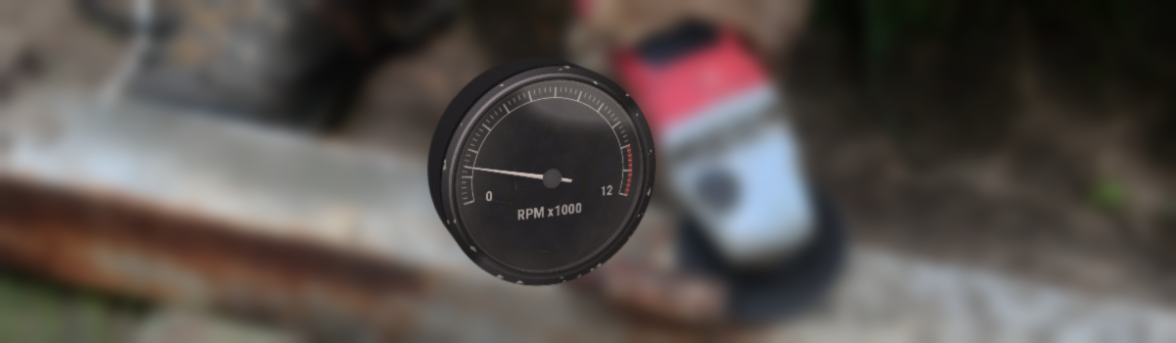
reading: 1400; rpm
